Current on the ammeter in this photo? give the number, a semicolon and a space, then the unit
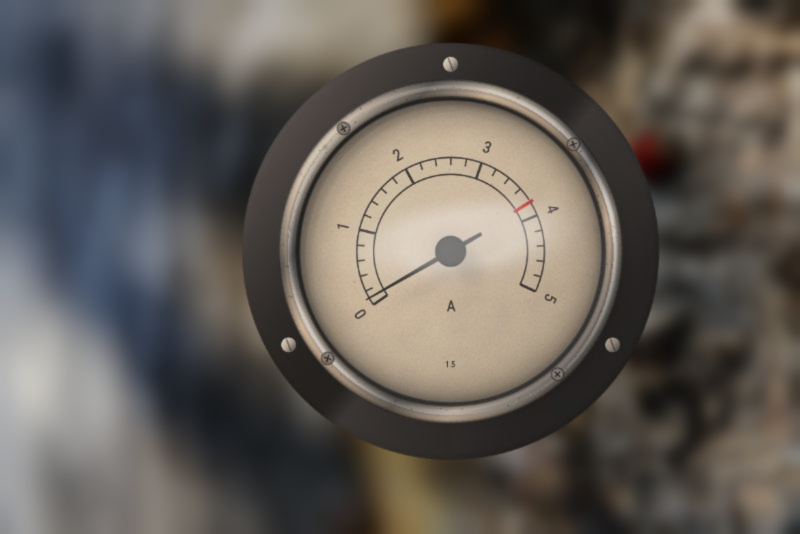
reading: 0.1; A
